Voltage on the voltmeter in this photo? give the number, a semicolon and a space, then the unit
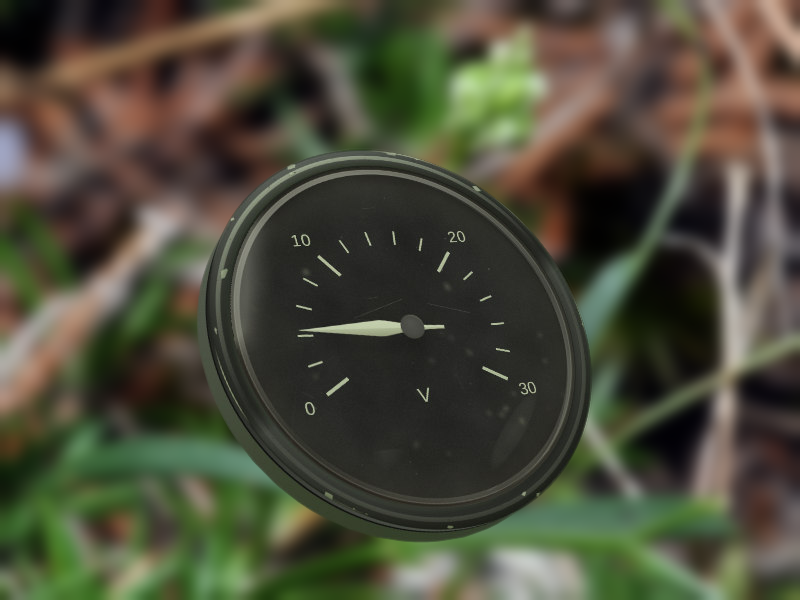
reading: 4; V
